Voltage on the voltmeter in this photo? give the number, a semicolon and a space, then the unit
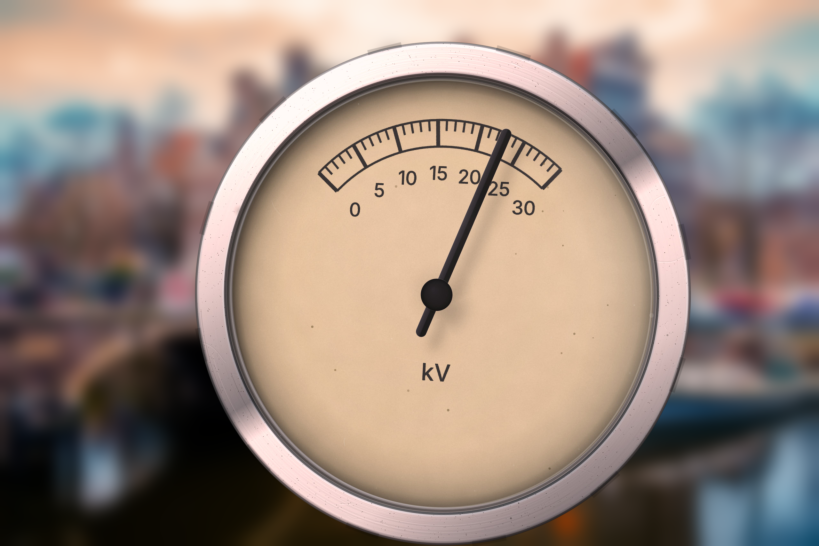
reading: 23; kV
